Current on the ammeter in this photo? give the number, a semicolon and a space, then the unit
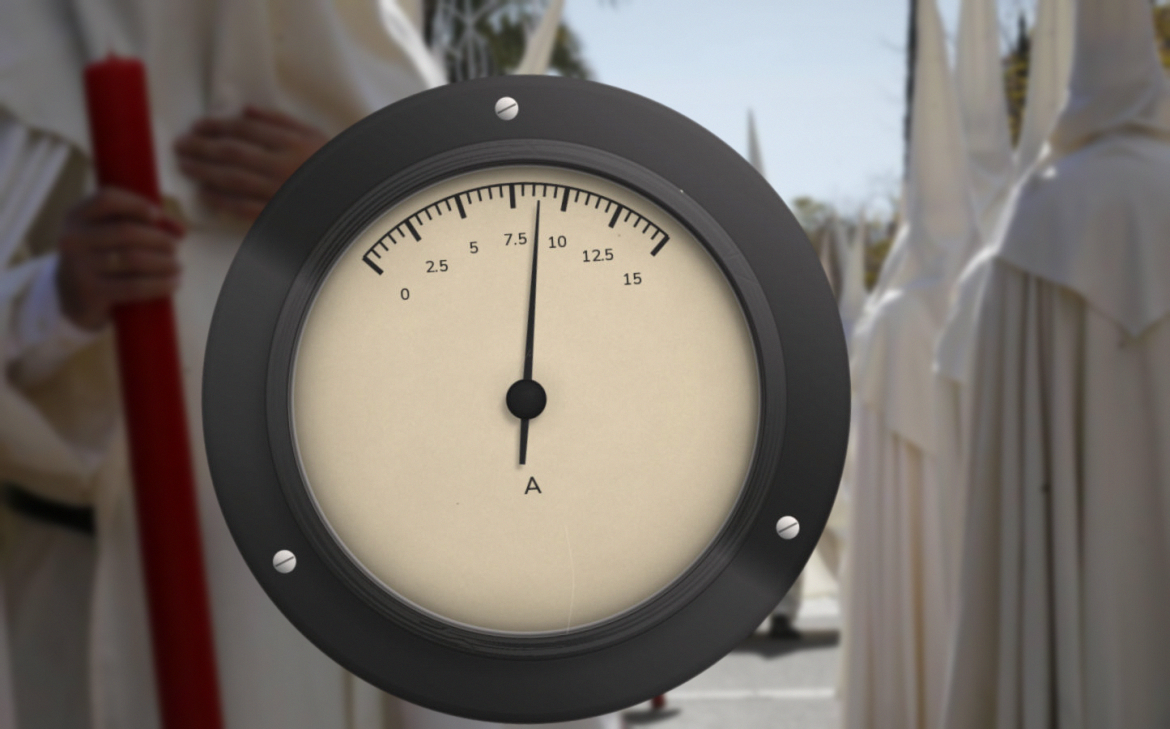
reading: 8.75; A
